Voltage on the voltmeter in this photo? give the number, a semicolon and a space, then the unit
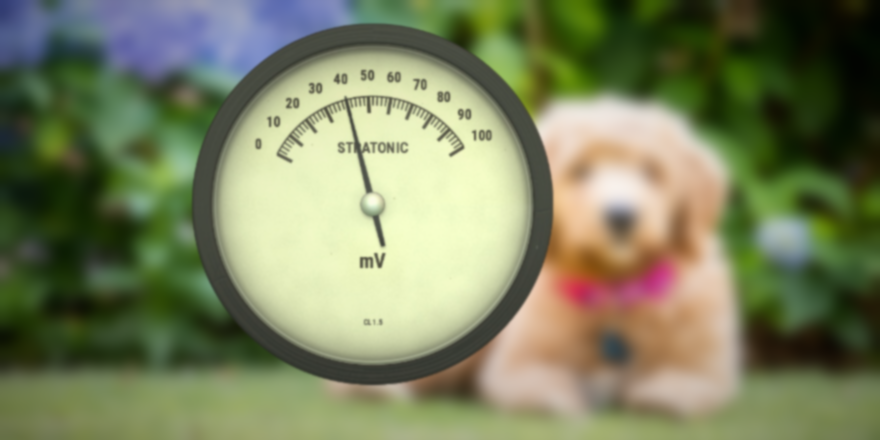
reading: 40; mV
